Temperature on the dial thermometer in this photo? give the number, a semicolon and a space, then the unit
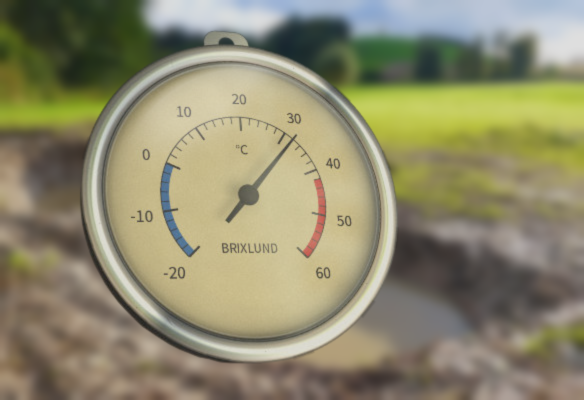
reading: 32; °C
